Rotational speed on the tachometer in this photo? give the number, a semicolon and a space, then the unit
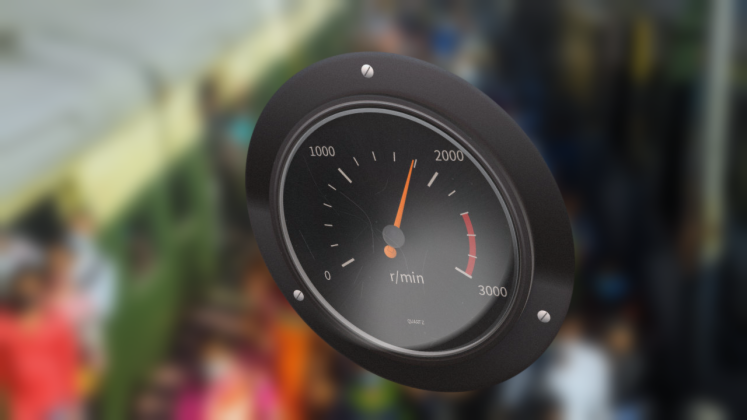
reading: 1800; rpm
